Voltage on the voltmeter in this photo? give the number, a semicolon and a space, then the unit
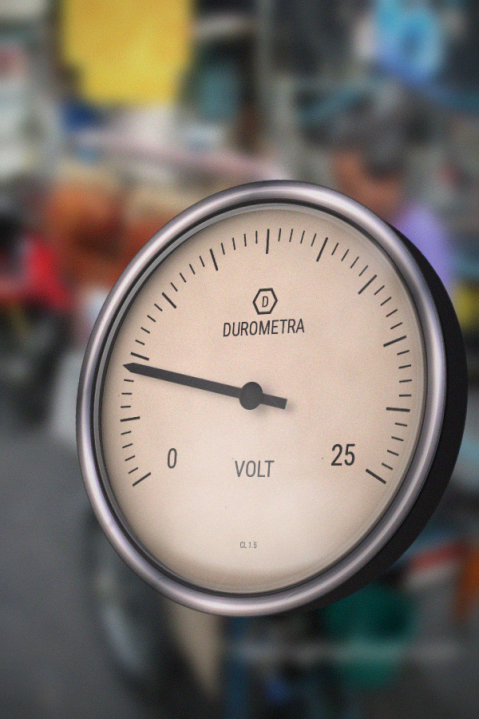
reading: 4.5; V
